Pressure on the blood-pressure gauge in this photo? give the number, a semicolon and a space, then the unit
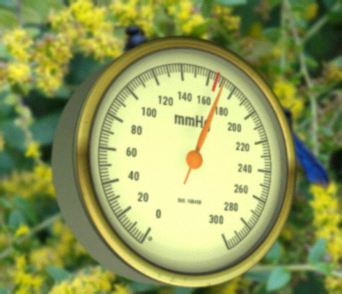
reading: 170; mmHg
